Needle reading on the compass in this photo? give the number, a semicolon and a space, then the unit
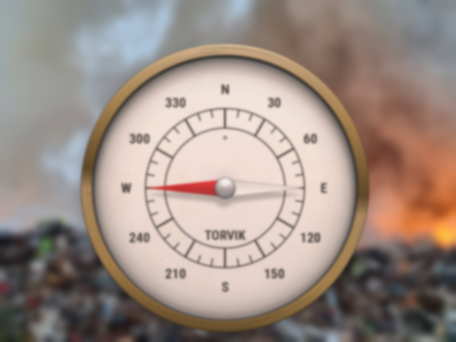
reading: 270; °
